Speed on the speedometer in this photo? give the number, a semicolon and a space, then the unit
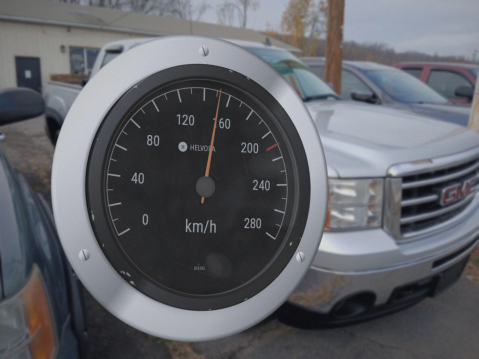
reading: 150; km/h
